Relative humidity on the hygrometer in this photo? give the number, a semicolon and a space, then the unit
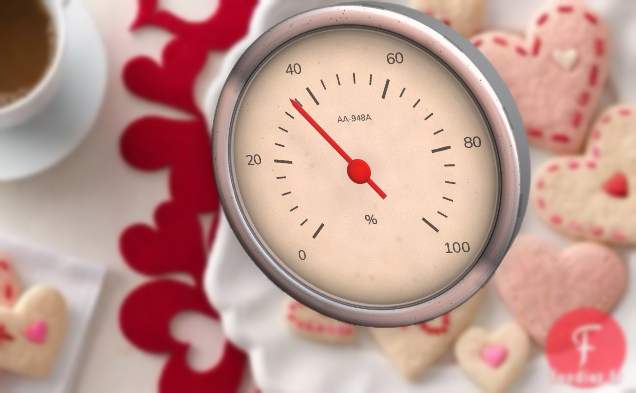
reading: 36; %
